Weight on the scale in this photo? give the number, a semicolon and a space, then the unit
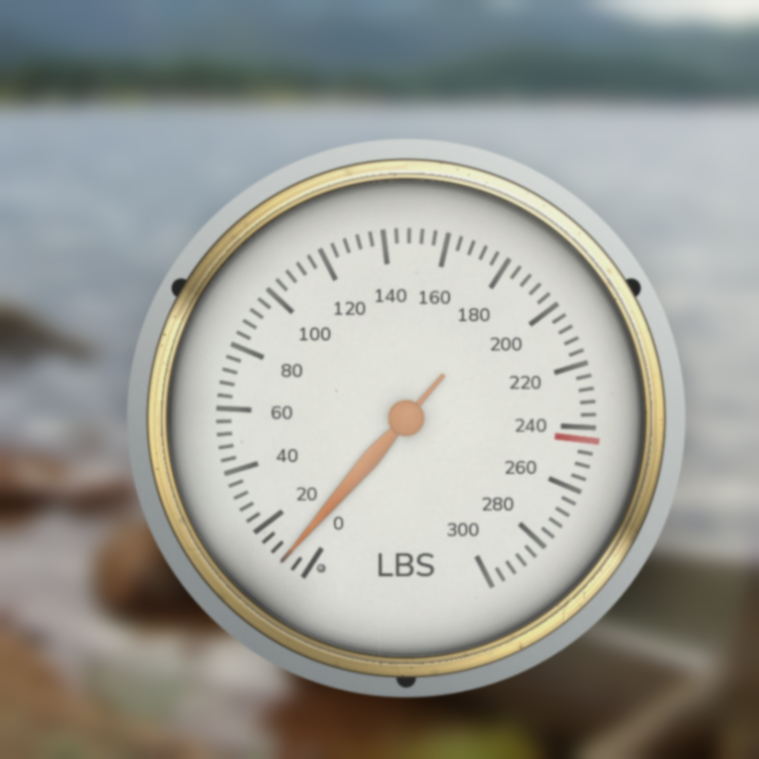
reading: 8; lb
